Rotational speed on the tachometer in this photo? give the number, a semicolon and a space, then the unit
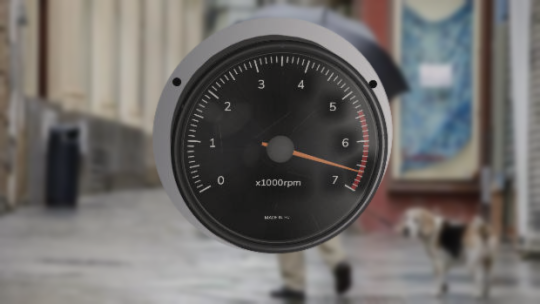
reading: 6600; rpm
